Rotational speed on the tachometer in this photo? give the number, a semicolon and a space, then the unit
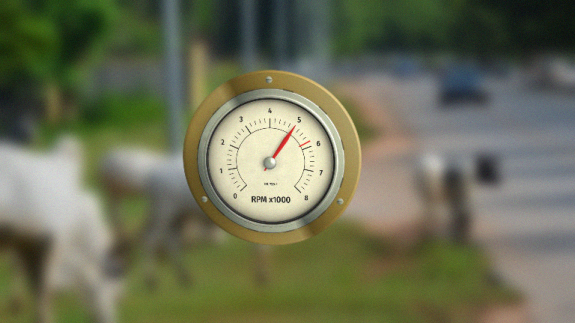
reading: 5000; rpm
